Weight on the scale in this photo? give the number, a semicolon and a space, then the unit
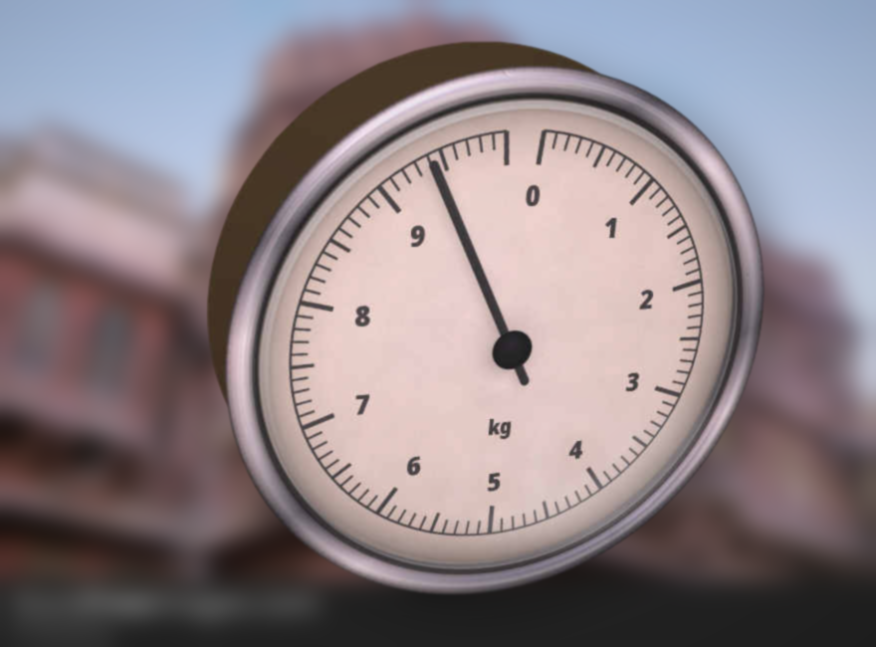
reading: 9.4; kg
